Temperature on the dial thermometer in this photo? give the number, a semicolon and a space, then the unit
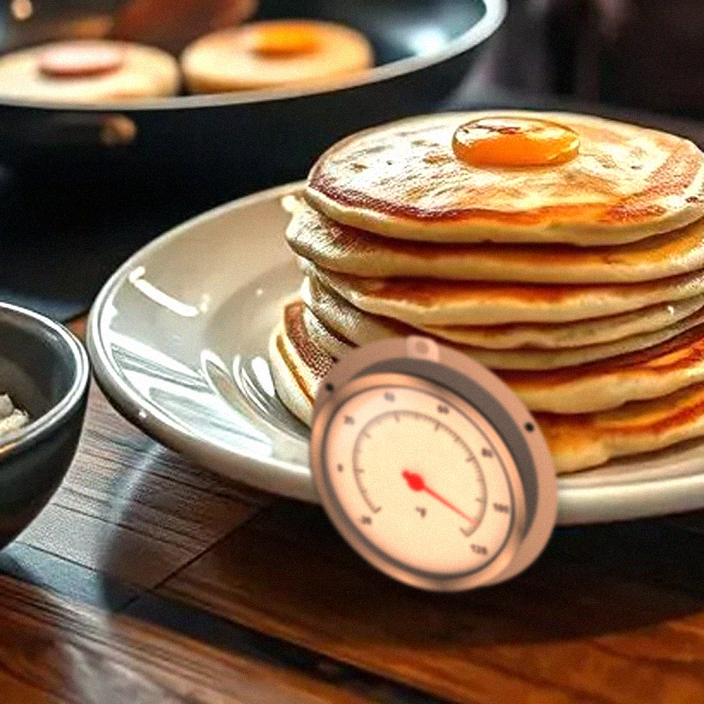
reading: 110; °F
